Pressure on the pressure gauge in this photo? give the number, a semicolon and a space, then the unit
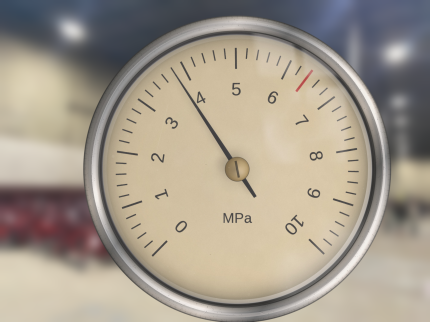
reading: 3.8; MPa
